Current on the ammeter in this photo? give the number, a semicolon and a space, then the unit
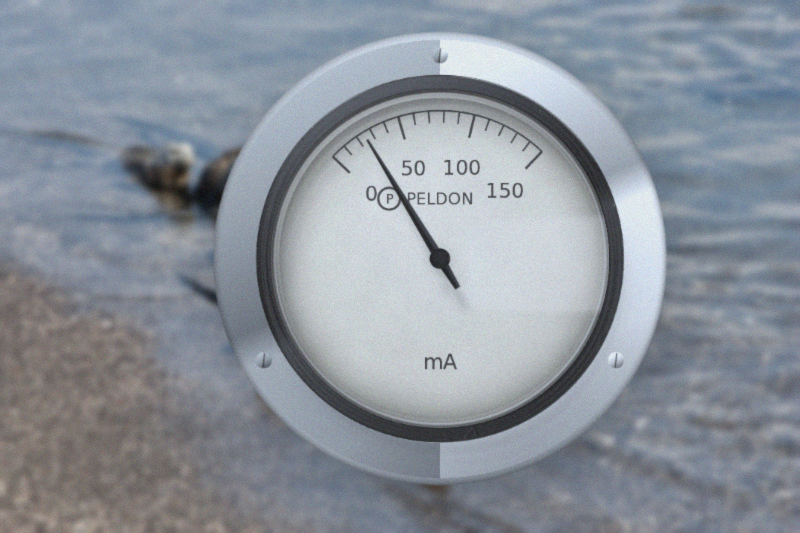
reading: 25; mA
